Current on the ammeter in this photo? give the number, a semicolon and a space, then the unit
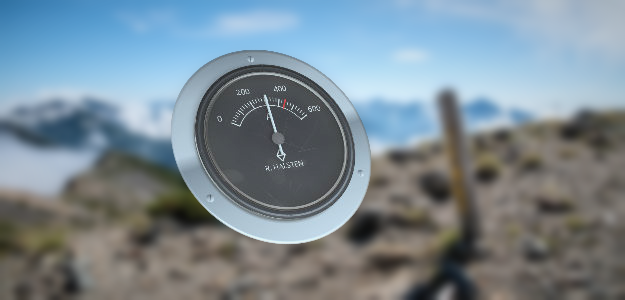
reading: 300; A
